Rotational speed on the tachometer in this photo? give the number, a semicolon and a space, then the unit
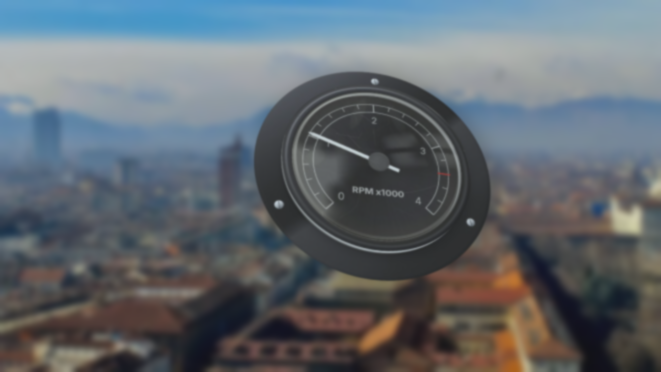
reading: 1000; rpm
